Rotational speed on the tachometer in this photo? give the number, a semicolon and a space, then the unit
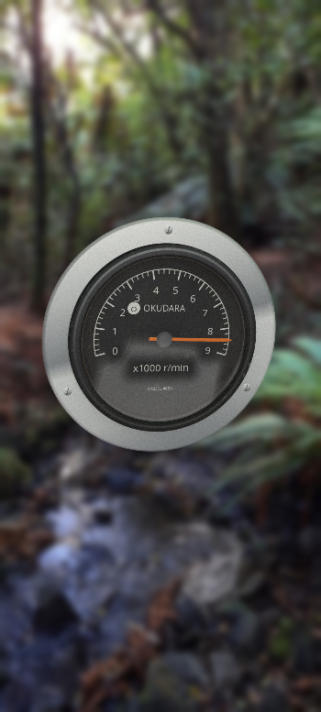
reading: 8400; rpm
